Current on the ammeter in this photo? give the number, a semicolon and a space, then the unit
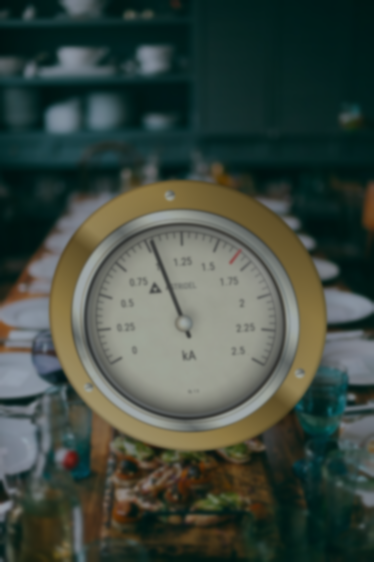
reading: 1.05; kA
